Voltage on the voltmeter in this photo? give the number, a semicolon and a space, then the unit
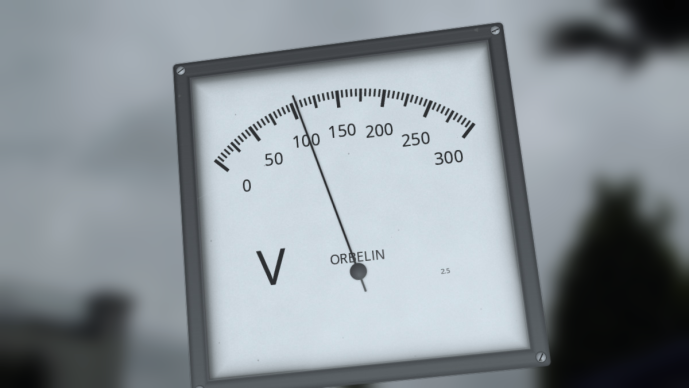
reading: 105; V
